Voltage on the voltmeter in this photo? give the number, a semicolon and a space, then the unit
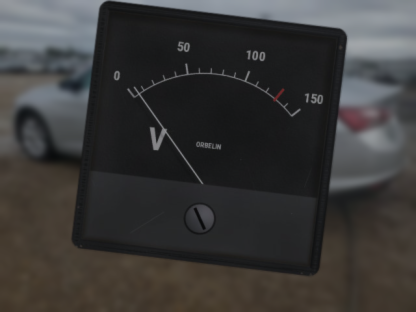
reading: 5; V
